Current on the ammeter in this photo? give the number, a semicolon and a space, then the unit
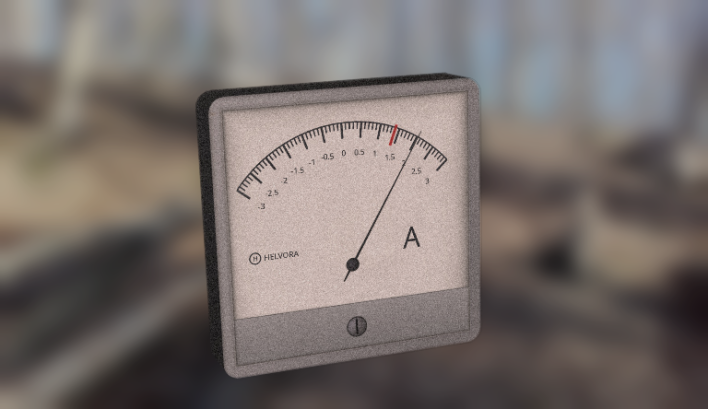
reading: 2; A
